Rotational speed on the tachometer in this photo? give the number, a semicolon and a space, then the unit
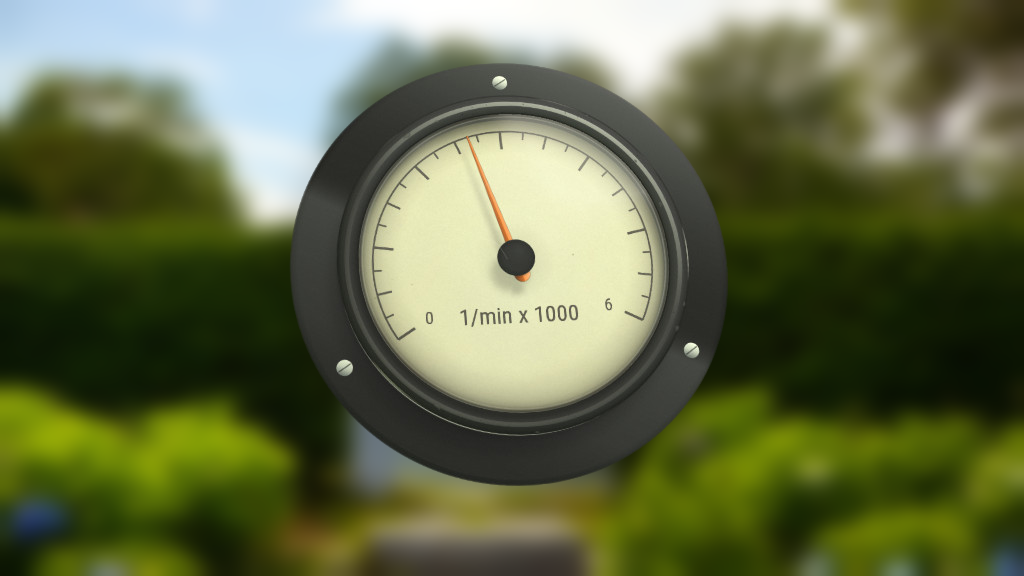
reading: 2625; rpm
